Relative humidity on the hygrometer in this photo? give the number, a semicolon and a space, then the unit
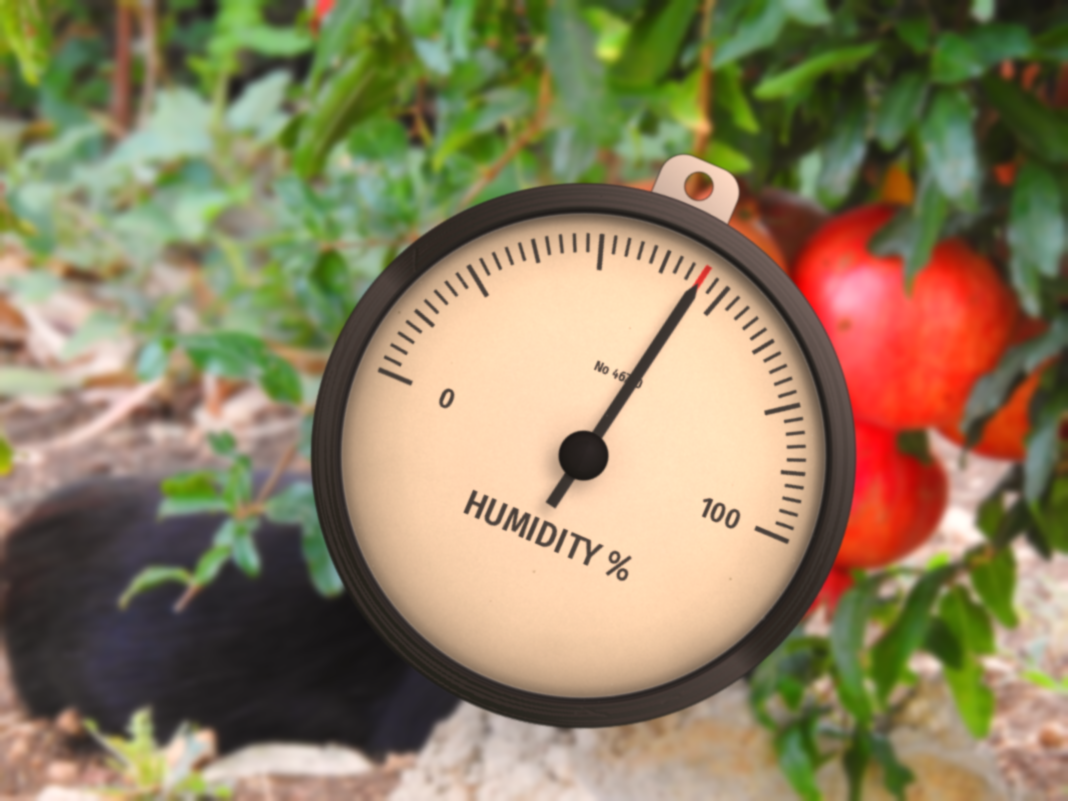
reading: 56; %
